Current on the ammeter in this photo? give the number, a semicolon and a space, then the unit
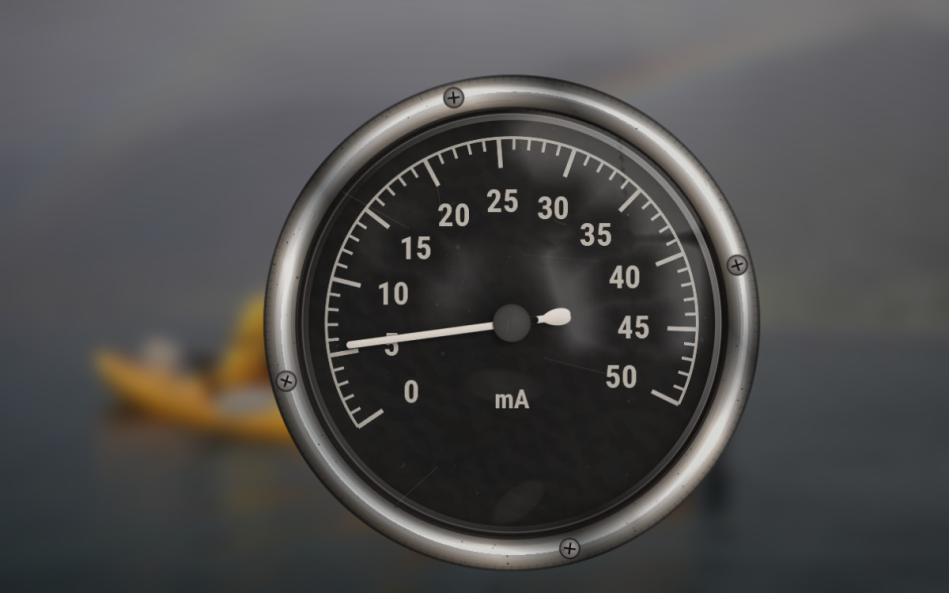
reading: 5.5; mA
